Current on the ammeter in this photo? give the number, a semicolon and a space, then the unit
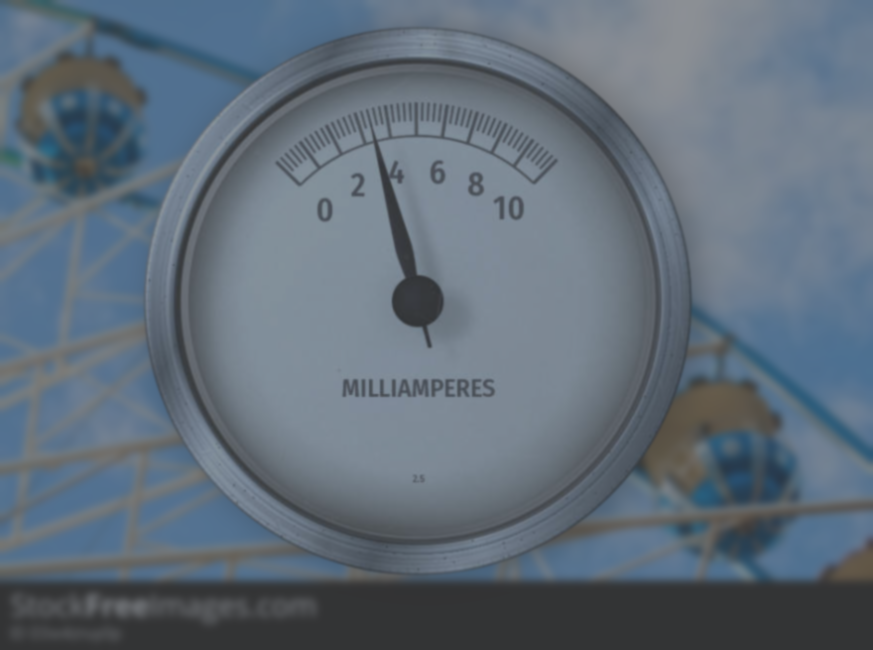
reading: 3.4; mA
